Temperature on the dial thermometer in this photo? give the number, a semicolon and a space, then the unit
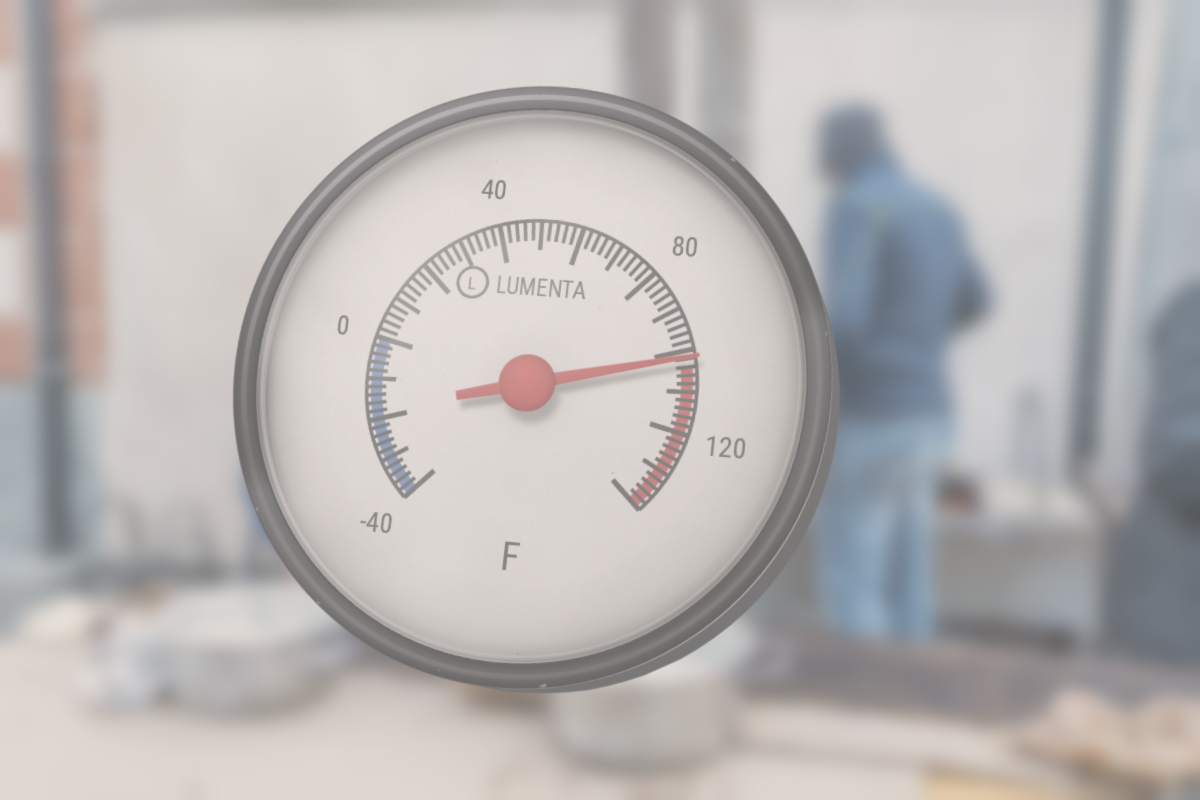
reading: 102; °F
